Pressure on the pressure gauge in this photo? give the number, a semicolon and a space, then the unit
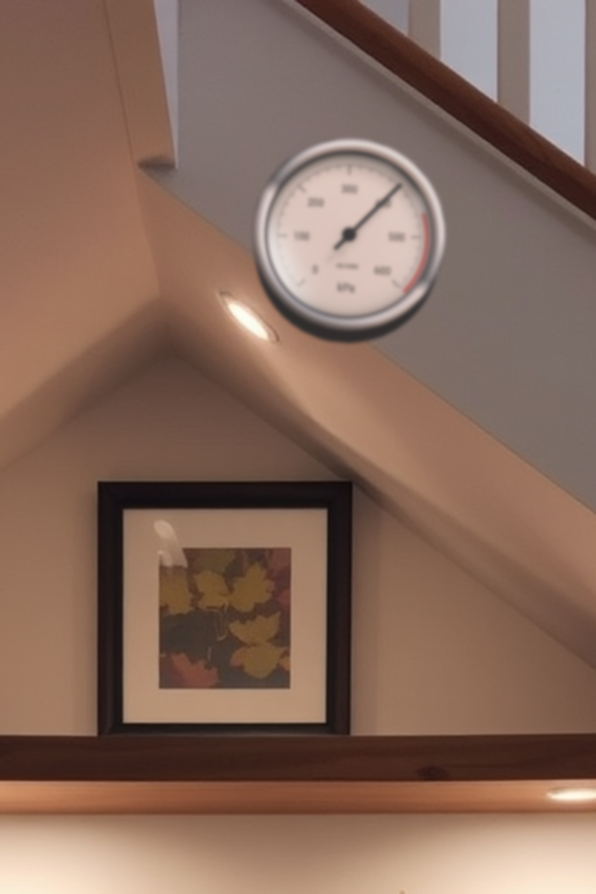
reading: 400; kPa
